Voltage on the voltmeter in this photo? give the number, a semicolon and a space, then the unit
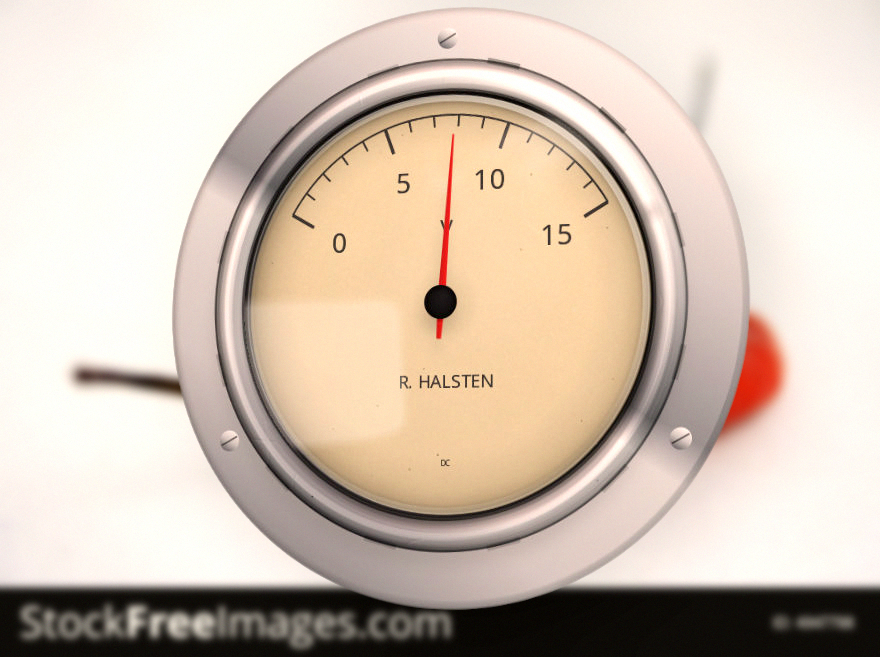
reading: 8; V
